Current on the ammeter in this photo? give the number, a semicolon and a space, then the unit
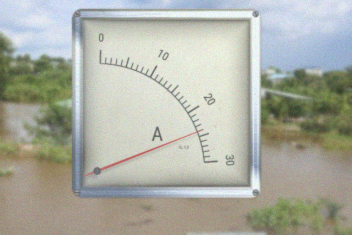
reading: 24; A
